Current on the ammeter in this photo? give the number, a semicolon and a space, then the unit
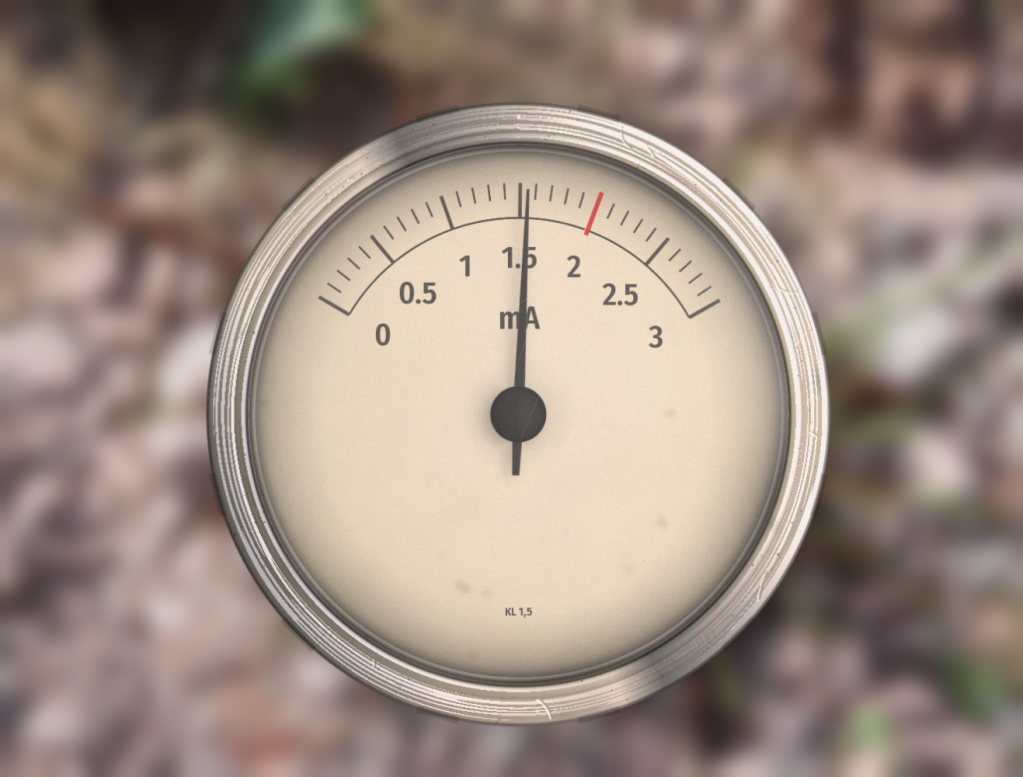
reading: 1.55; mA
